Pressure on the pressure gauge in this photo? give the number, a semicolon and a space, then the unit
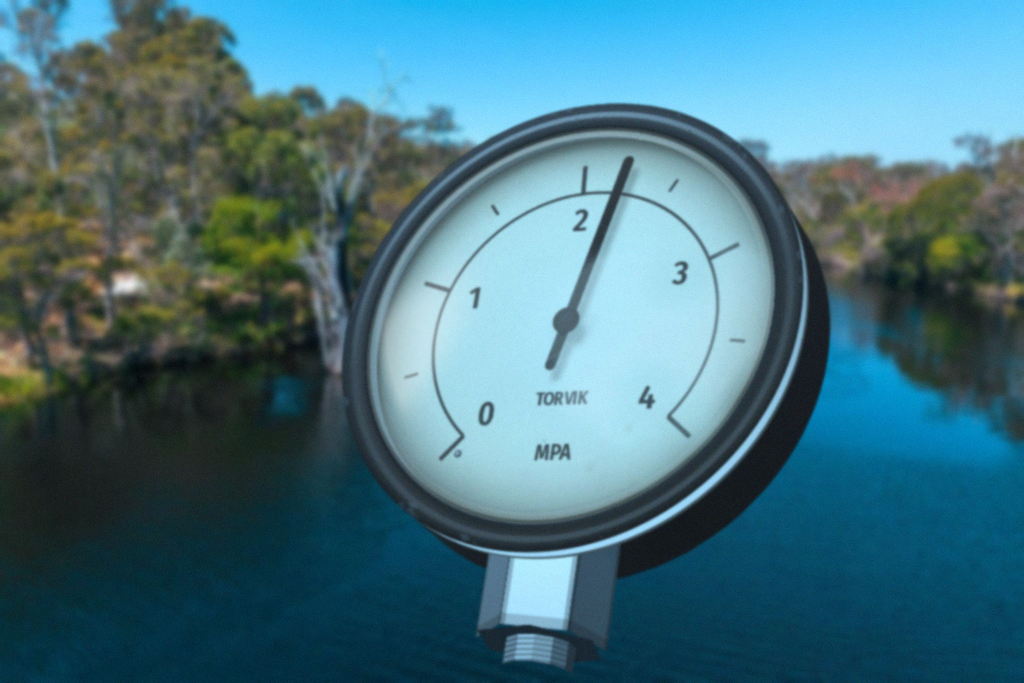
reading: 2.25; MPa
